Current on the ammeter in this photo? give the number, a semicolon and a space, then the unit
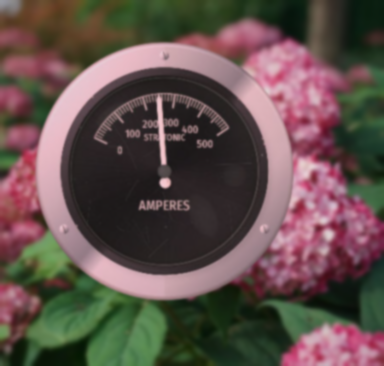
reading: 250; A
